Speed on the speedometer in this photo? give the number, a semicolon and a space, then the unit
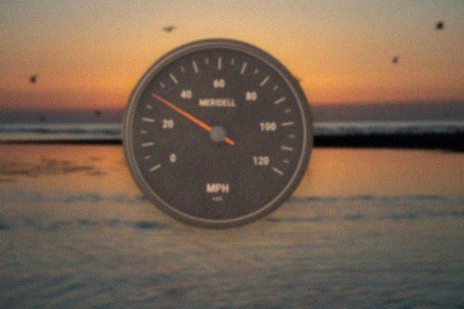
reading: 30; mph
